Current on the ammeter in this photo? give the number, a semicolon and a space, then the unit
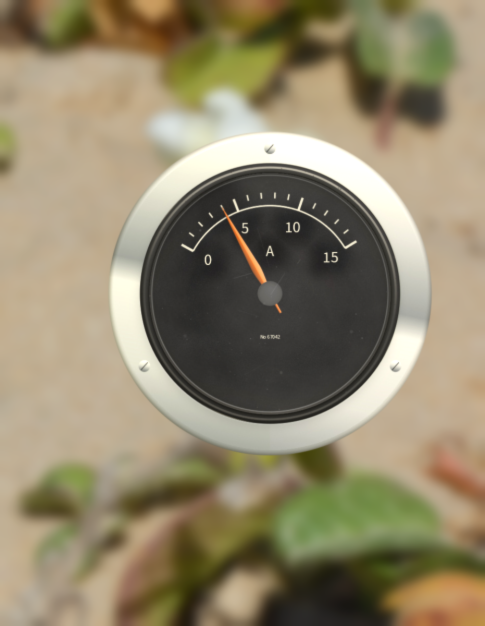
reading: 4; A
